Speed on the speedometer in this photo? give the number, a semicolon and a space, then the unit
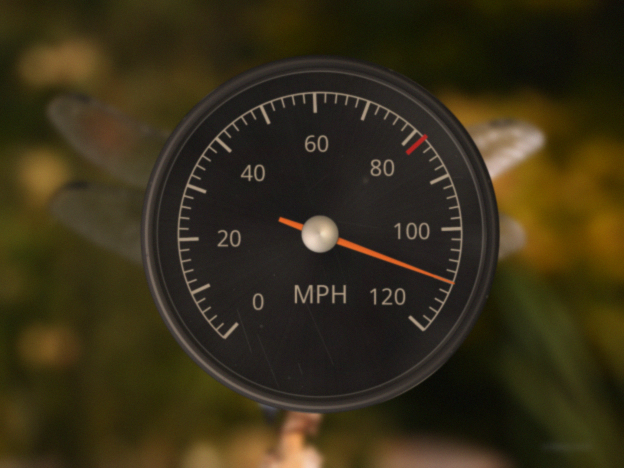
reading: 110; mph
